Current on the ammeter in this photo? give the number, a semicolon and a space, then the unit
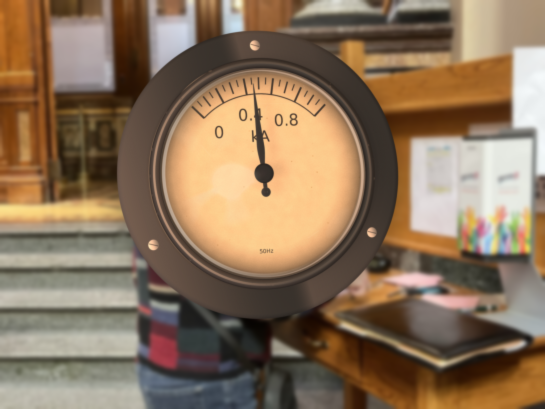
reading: 0.45; kA
